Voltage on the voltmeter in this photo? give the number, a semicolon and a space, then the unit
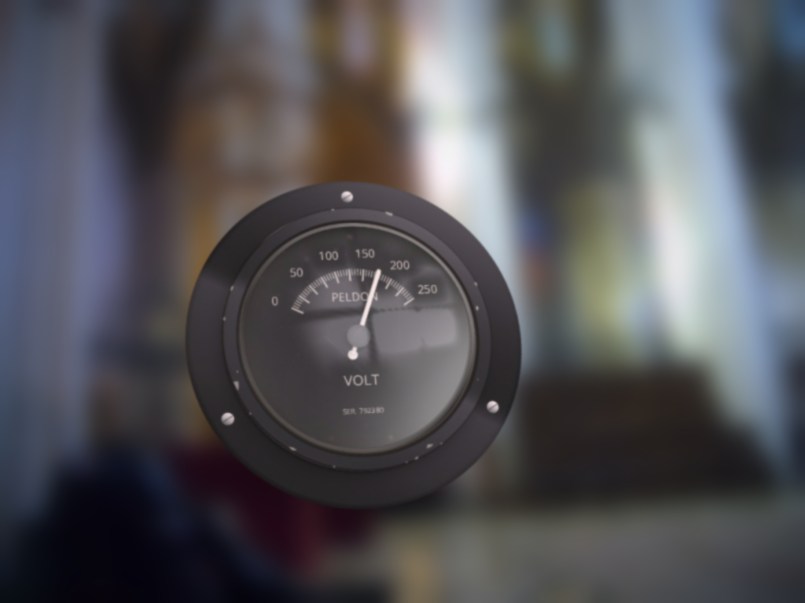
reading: 175; V
